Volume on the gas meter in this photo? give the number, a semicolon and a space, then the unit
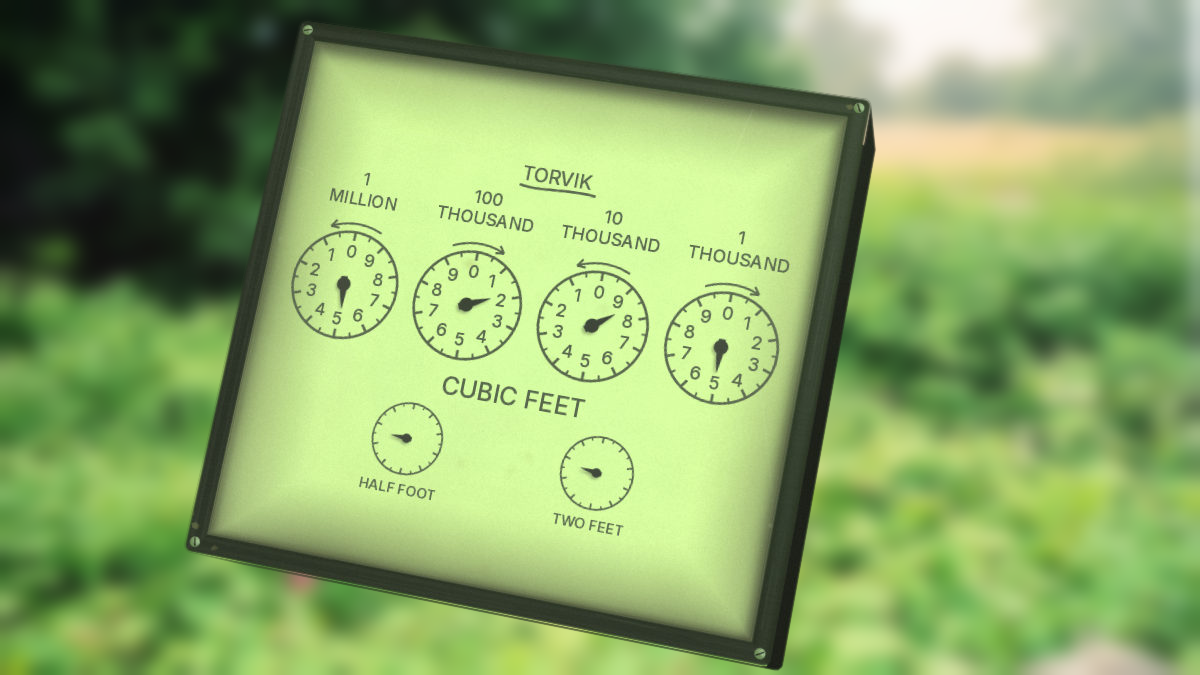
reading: 518500; ft³
